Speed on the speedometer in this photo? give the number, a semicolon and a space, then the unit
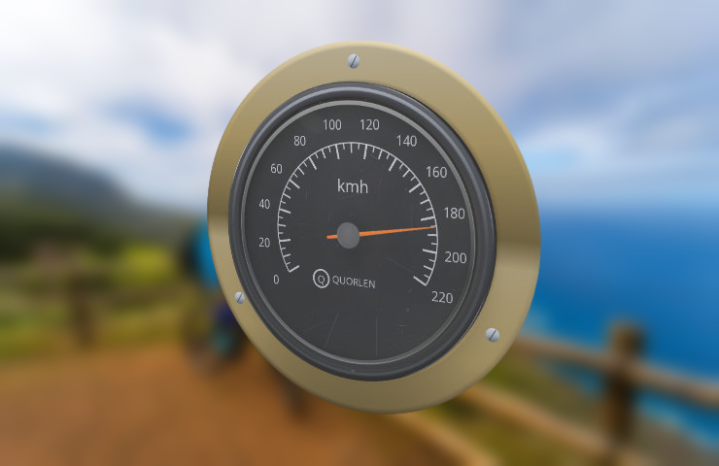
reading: 185; km/h
